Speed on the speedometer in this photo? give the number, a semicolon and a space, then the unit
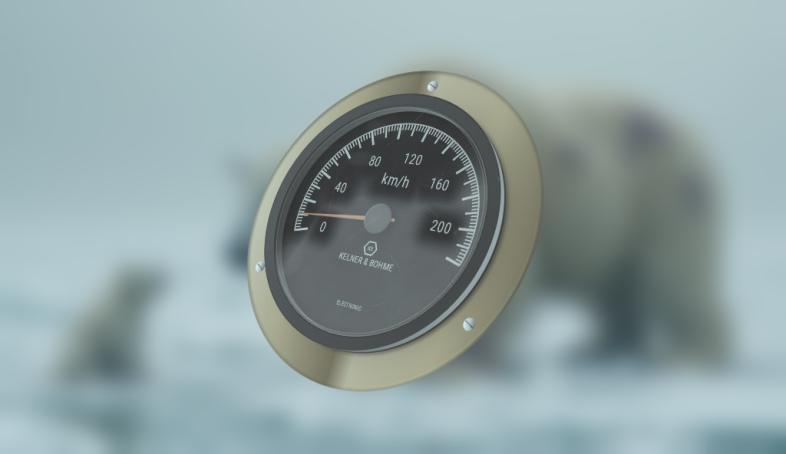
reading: 10; km/h
